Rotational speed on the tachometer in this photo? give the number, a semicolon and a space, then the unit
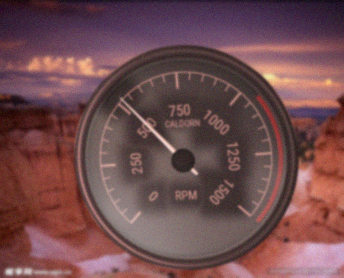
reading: 525; rpm
